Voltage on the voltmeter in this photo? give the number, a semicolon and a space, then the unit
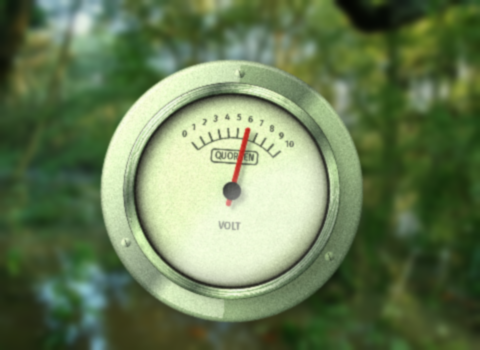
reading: 6; V
